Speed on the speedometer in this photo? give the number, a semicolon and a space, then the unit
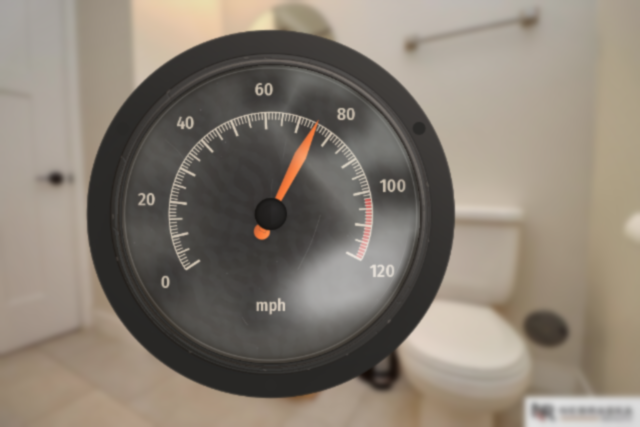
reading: 75; mph
